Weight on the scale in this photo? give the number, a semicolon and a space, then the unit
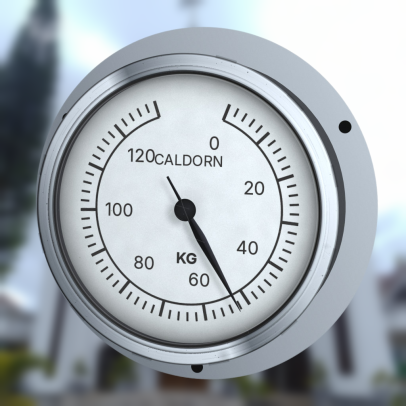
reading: 52; kg
